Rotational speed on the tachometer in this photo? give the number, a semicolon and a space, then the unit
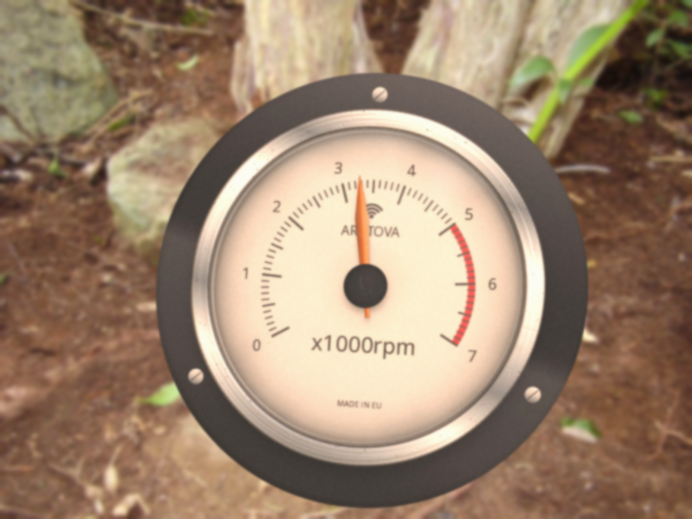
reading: 3300; rpm
